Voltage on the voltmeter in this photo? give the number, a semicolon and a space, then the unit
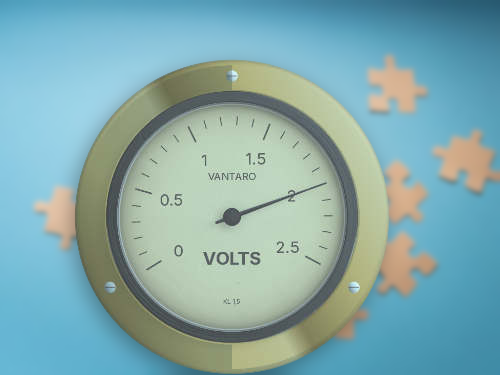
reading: 2; V
